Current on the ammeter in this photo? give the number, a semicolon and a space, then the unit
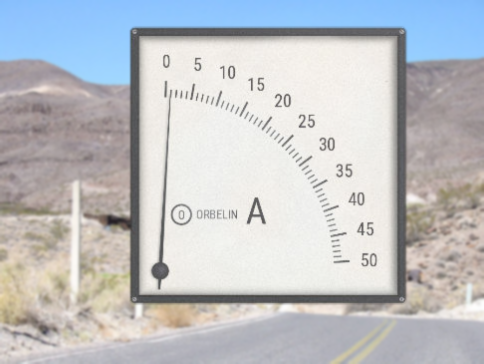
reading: 1; A
